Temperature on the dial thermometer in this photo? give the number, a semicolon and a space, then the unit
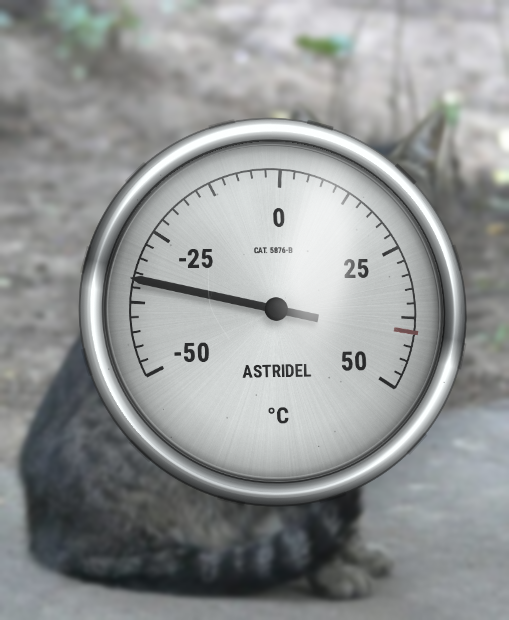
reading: -33.75; °C
